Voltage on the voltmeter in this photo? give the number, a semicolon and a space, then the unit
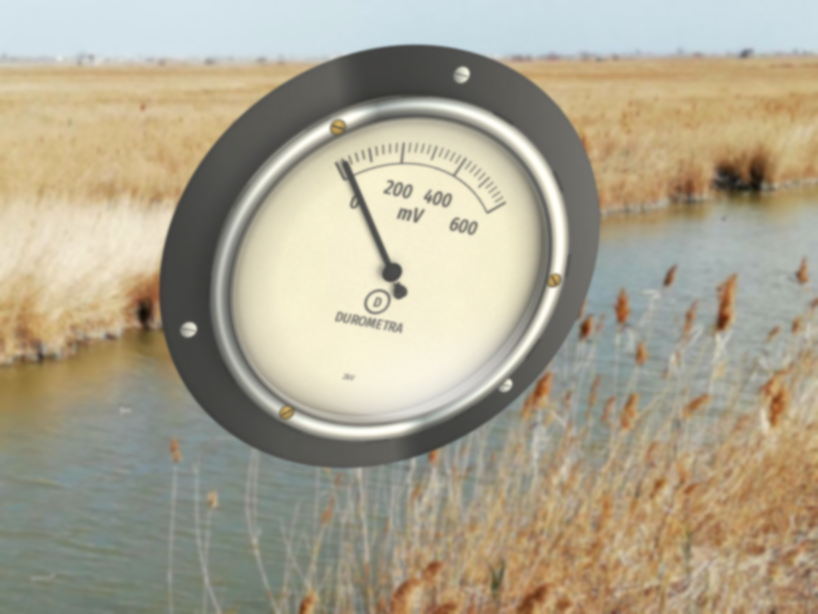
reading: 20; mV
